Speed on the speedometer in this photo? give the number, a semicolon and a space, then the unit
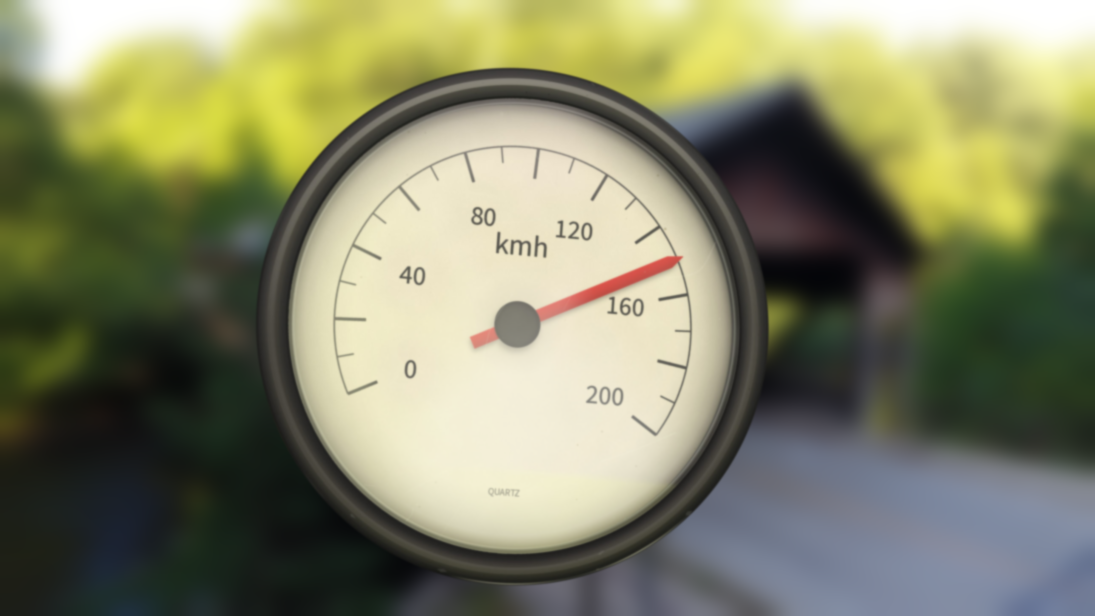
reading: 150; km/h
